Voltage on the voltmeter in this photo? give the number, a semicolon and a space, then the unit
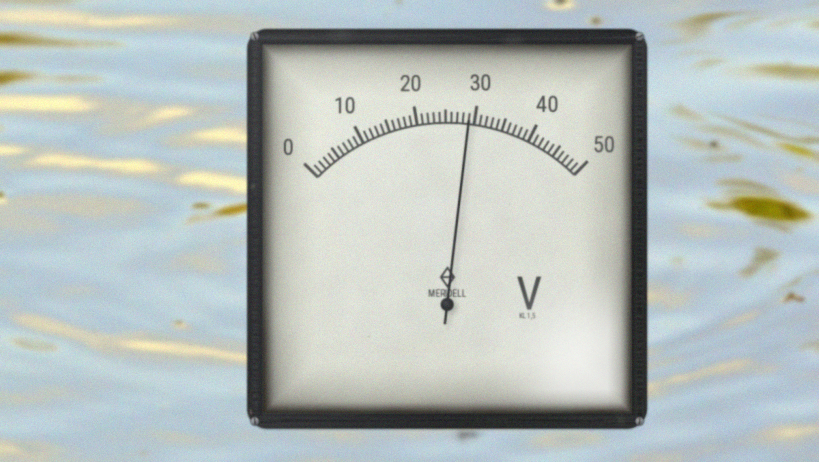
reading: 29; V
